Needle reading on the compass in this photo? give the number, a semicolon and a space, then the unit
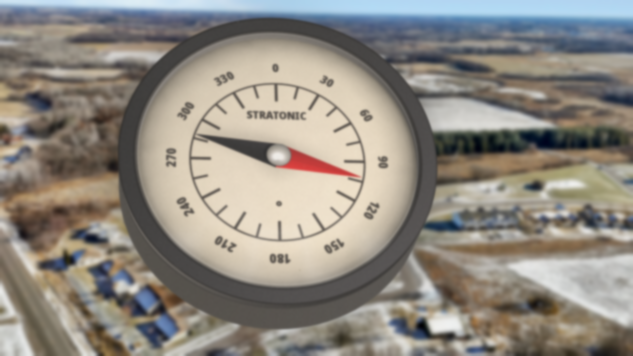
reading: 105; °
